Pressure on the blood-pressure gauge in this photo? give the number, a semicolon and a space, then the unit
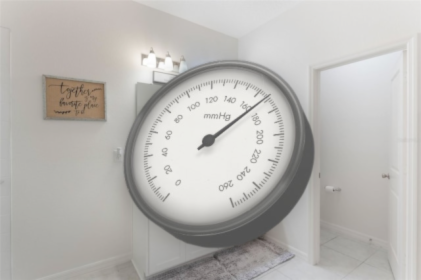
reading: 170; mmHg
